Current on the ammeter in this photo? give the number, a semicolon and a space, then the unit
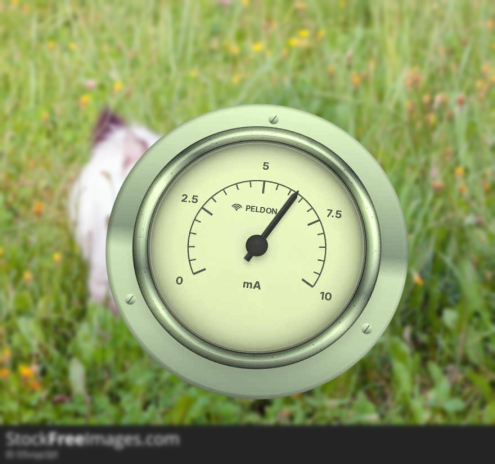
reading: 6.25; mA
